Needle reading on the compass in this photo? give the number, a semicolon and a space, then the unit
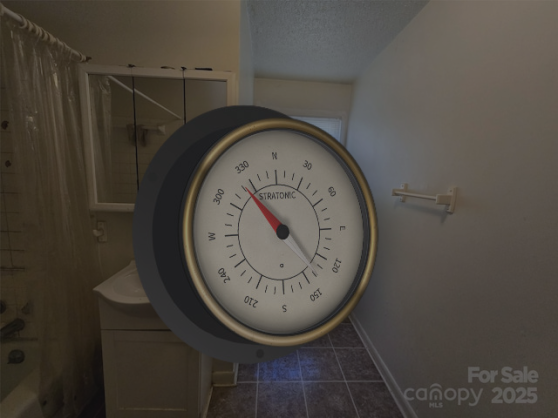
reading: 320; °
